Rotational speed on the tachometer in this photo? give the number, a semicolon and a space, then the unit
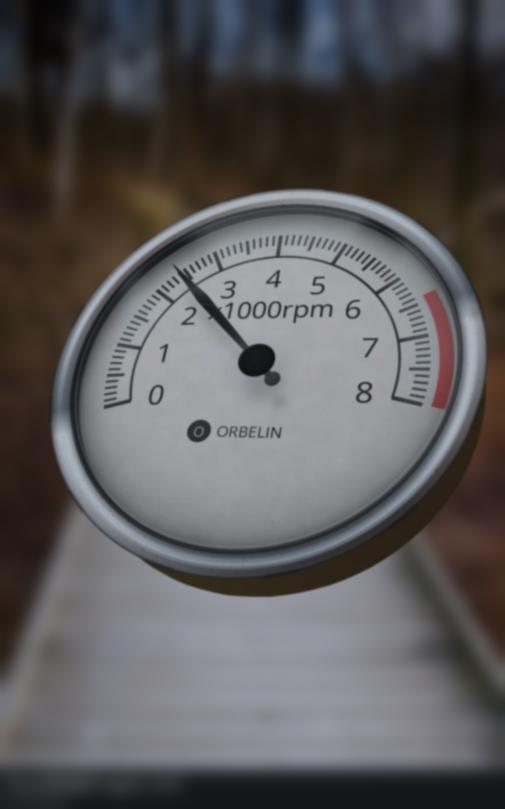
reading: 2400; rpm
